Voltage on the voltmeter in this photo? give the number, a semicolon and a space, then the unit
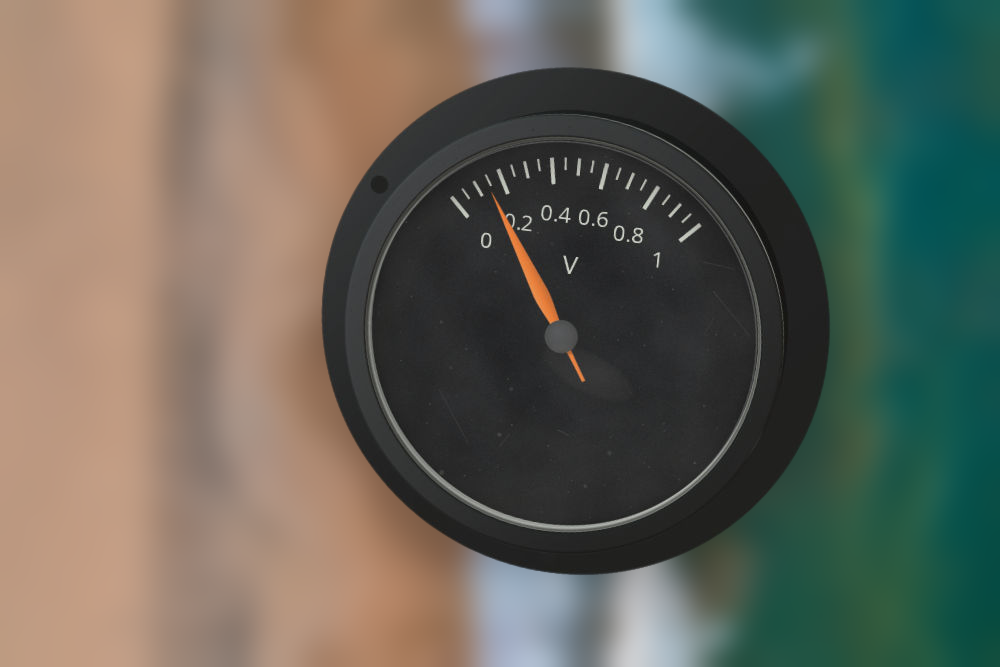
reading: 0.15; V
